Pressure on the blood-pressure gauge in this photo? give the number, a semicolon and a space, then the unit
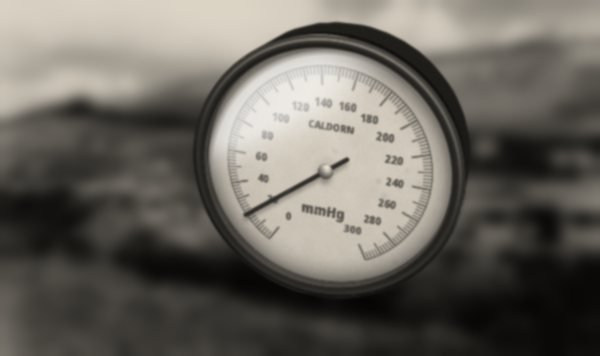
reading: 20; mmHg
